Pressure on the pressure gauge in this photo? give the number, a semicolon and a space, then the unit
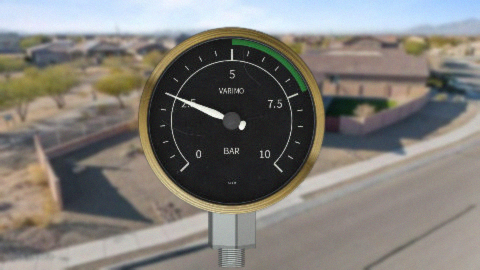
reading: 2.5; bar
